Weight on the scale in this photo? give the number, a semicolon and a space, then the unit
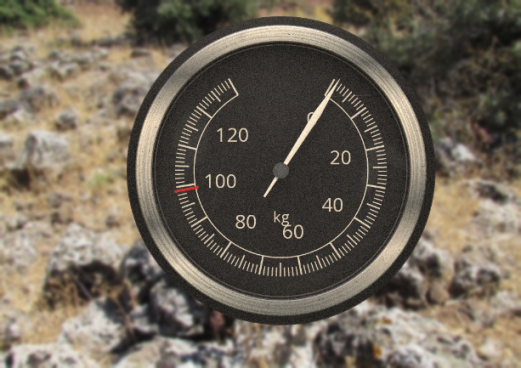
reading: 1; kg
